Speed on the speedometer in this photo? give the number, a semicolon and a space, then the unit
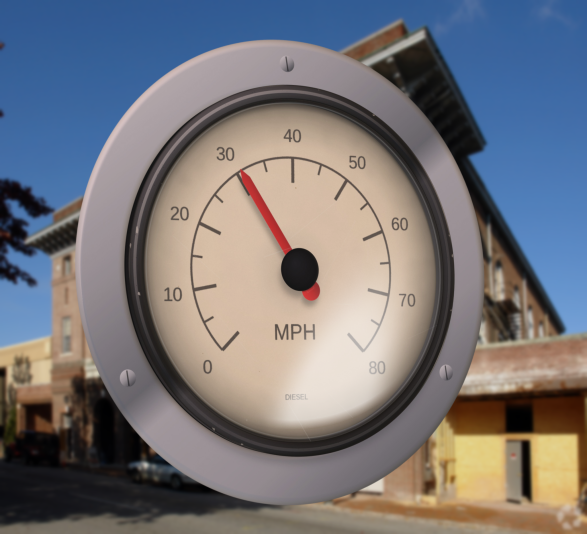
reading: 30; mph
